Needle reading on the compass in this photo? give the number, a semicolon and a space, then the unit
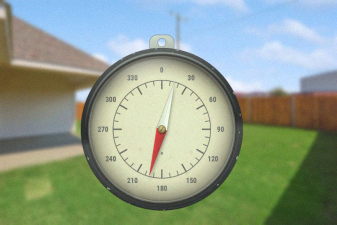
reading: 195; °
